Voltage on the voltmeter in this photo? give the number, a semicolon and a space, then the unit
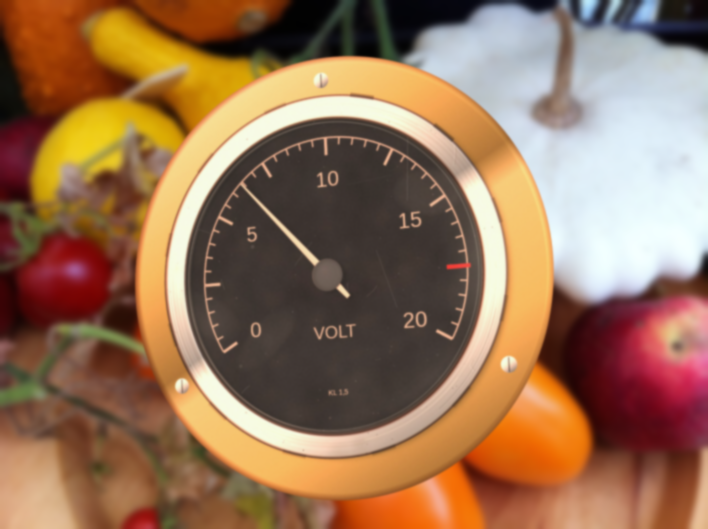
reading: 6.5; V
